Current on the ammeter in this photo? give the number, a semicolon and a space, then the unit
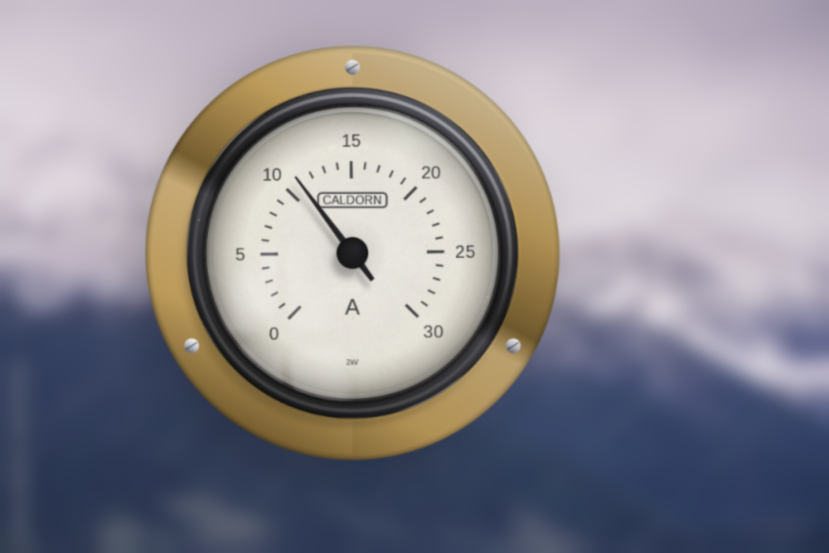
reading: 11; A
